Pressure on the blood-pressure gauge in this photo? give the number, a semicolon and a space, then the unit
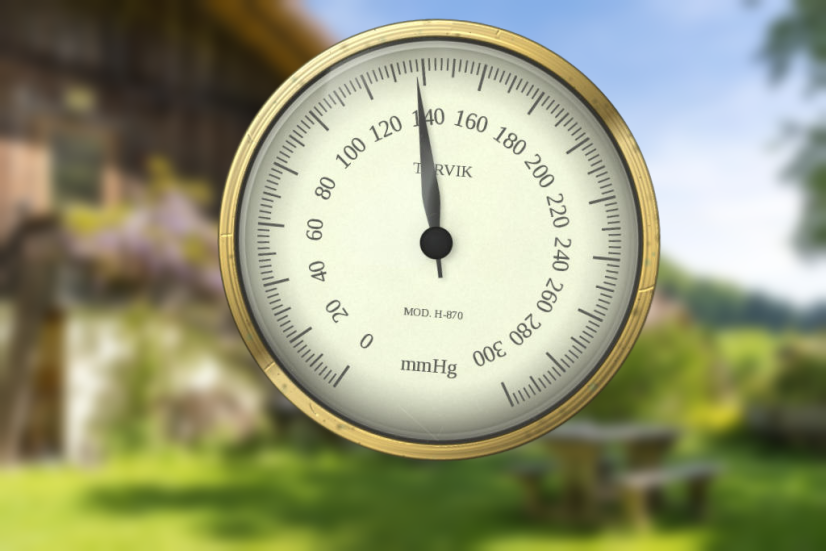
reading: 138; mmHg
